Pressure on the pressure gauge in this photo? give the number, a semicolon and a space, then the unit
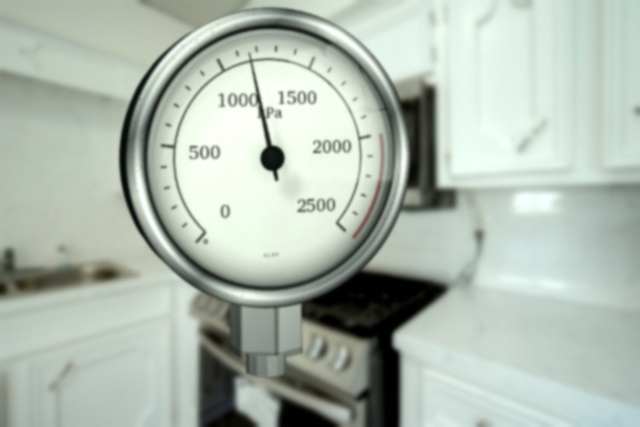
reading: 1150; kPa
